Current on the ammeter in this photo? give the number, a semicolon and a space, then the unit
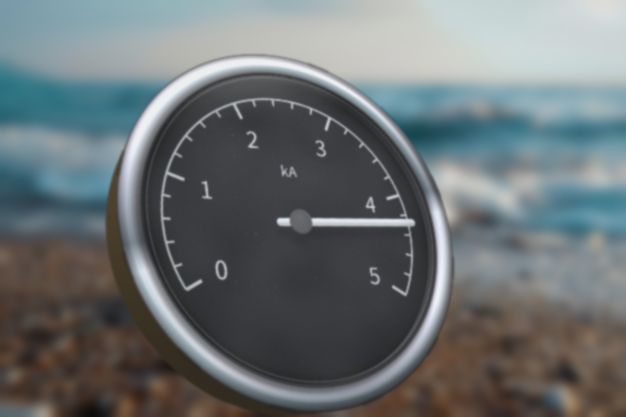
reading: 4.3; kA
